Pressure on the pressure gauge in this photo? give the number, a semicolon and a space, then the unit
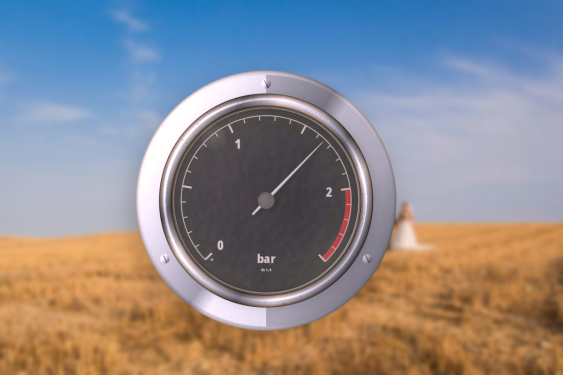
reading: 1.65; bar
